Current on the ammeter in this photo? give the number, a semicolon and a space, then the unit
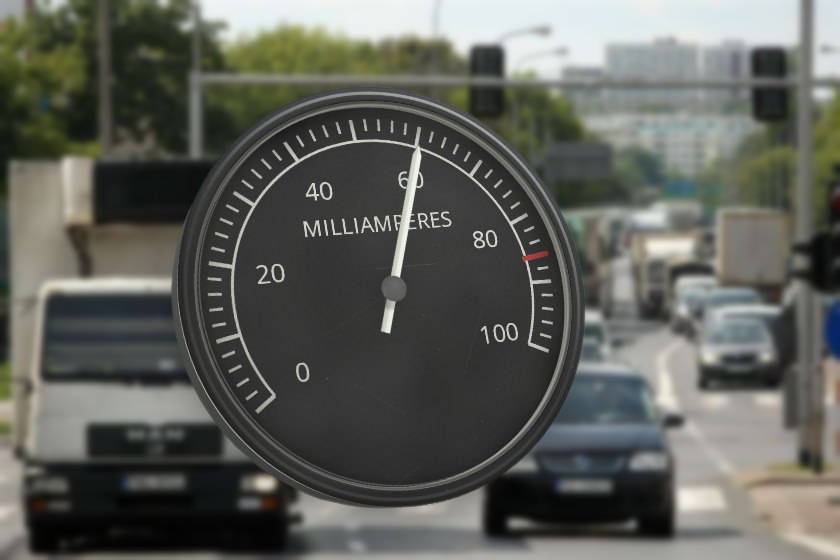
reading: 60; mA
